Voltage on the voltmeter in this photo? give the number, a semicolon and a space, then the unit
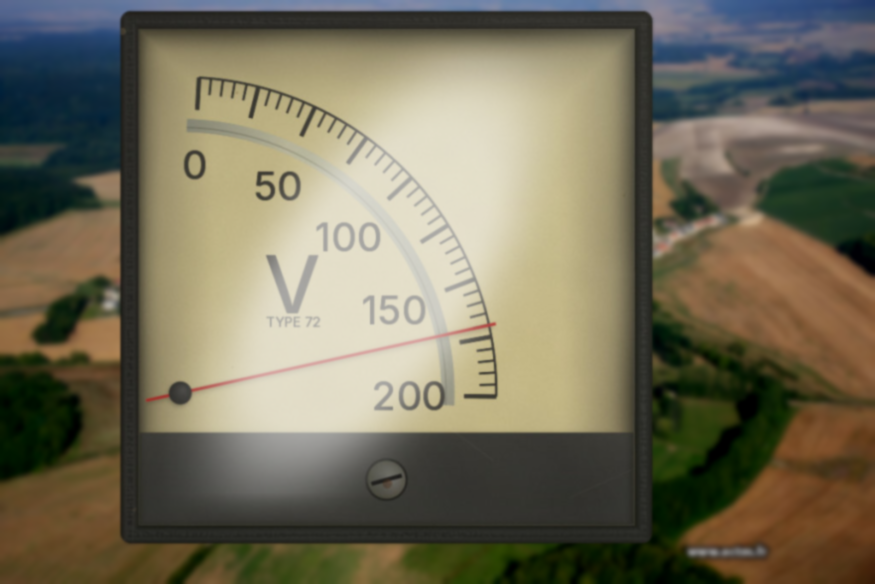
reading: 170; V
